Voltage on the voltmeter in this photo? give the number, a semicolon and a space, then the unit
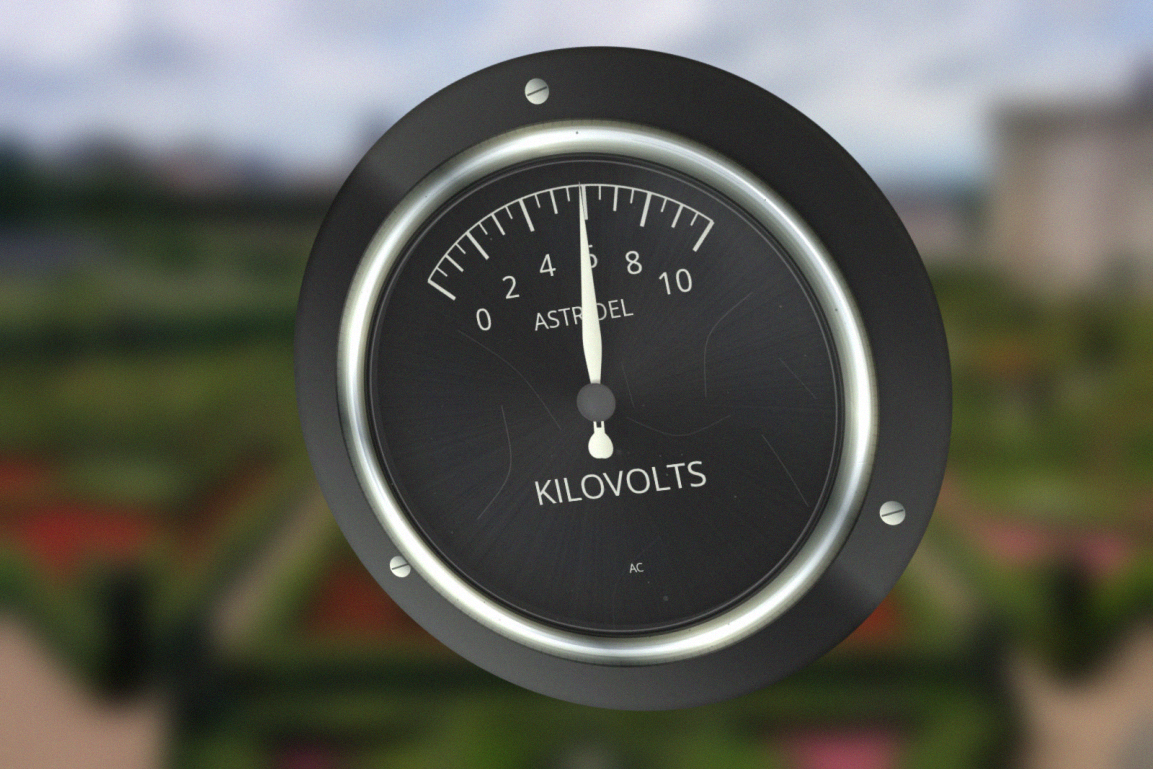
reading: 6; kV
